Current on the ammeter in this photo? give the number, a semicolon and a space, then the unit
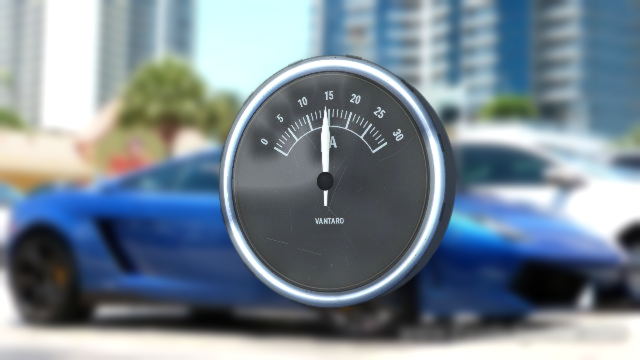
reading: 15; µA
